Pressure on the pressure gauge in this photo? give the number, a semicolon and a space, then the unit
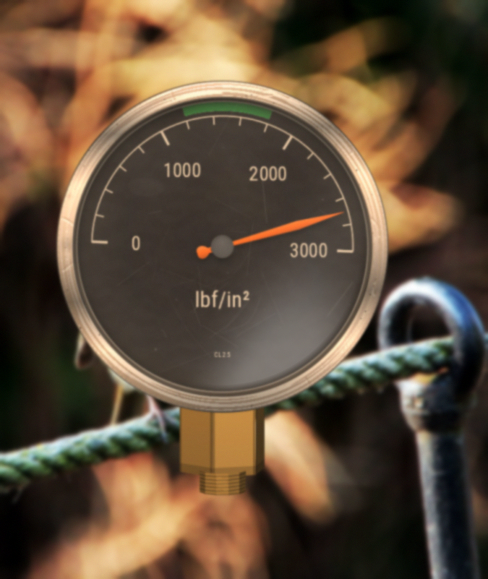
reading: 2700; psi
